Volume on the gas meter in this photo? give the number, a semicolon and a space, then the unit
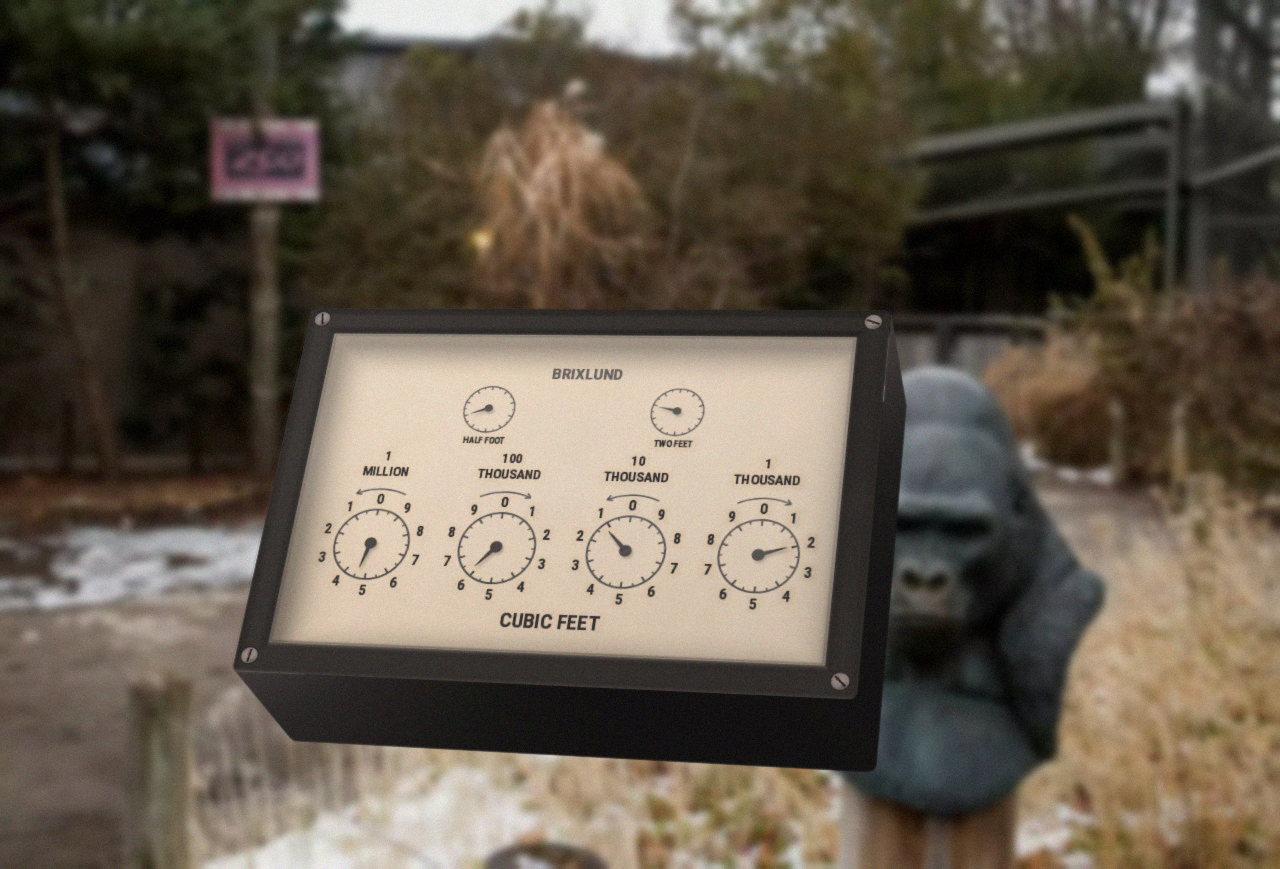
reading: 461200; ft³
